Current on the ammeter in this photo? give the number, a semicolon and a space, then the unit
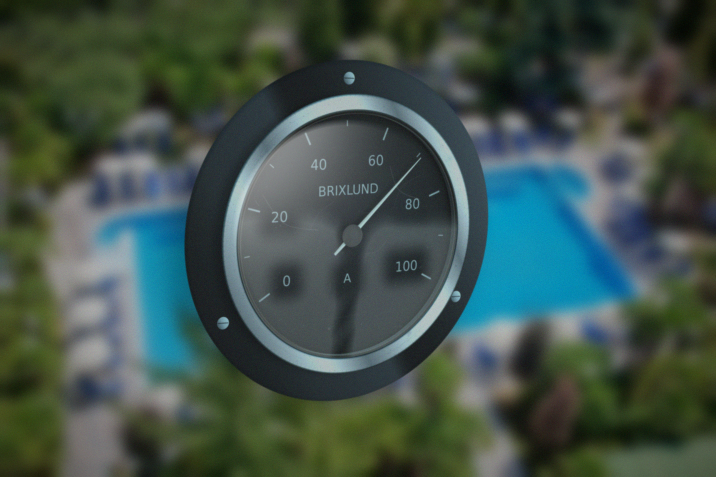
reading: 70; A
